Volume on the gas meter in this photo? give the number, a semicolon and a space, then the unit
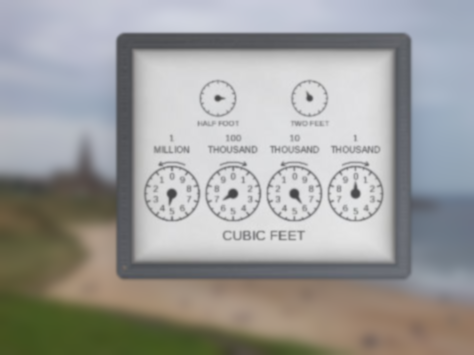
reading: 466000; ft³
